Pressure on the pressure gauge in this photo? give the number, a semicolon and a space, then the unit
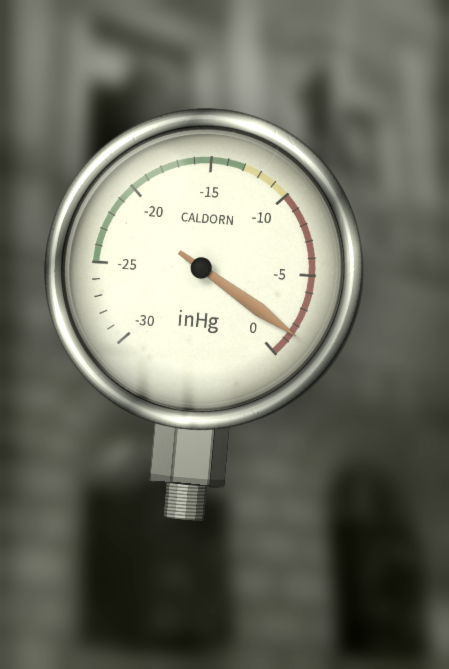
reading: -1.5; inHg
